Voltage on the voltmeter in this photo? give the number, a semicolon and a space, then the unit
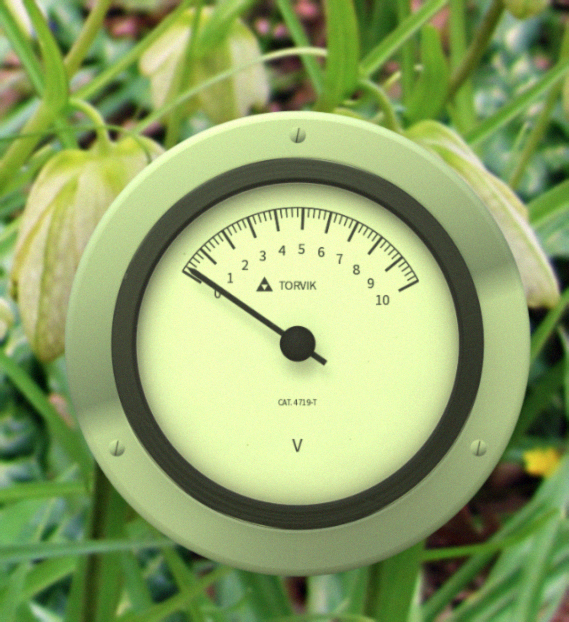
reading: 0.2; V
